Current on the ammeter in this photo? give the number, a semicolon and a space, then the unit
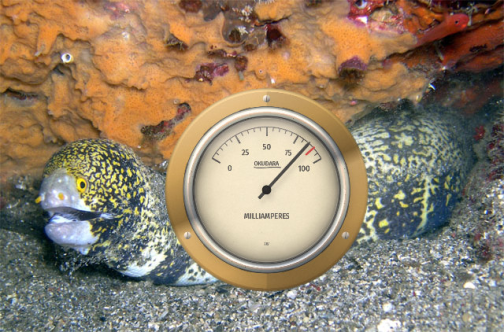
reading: 85; mA
